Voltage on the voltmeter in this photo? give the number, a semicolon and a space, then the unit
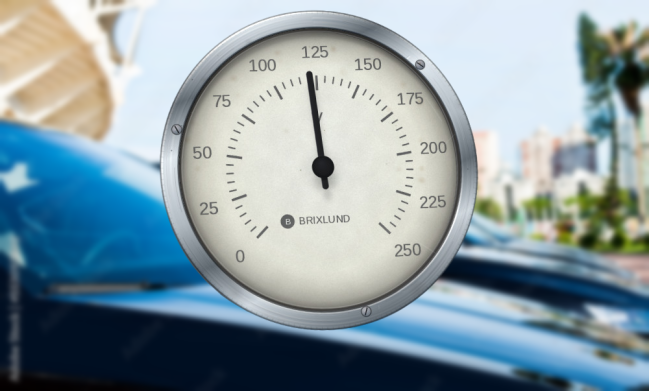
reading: 120; V
